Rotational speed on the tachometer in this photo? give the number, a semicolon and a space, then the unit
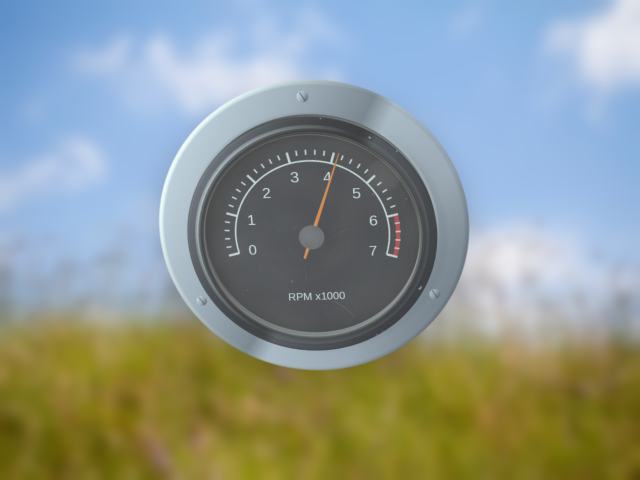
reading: 4100; rpm
